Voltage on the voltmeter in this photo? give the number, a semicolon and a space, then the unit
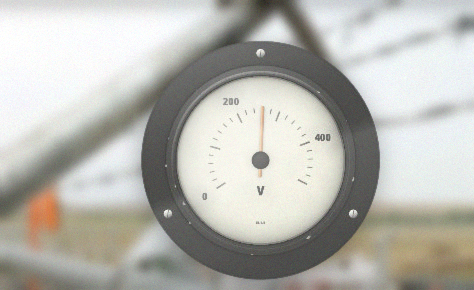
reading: 260; V
